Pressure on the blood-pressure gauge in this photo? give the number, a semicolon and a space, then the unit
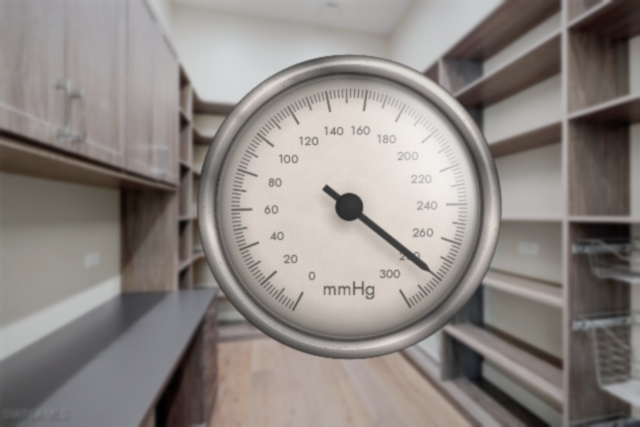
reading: 280; mmHg
